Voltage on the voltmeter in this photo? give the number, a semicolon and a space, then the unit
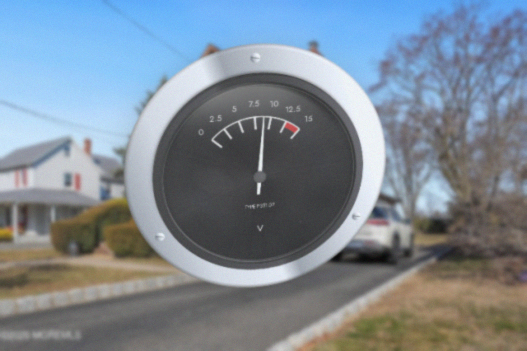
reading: 8.75; V
